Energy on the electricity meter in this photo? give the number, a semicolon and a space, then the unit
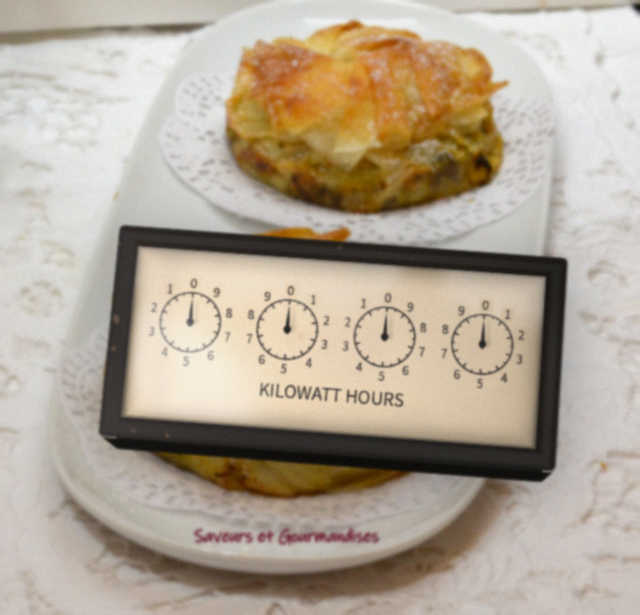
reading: 0; kWh
